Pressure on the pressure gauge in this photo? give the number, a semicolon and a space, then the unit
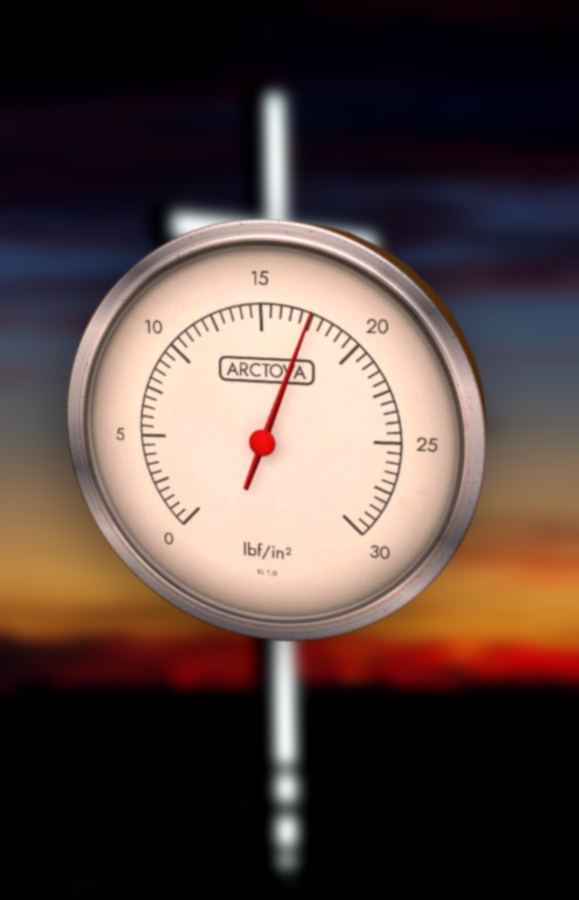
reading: 17.5; psi
